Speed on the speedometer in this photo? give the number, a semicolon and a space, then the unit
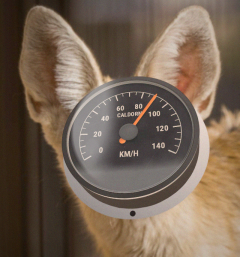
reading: 90; km/h
